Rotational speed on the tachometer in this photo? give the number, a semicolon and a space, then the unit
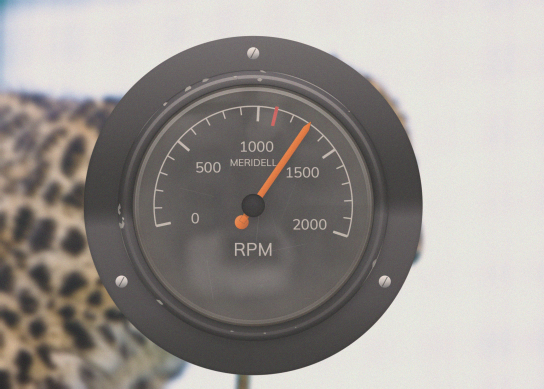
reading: 1300; rpm
